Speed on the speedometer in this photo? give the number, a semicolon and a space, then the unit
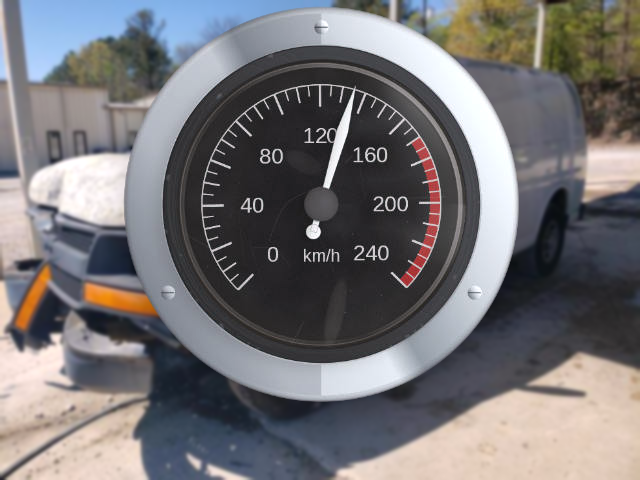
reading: 135; km/h
